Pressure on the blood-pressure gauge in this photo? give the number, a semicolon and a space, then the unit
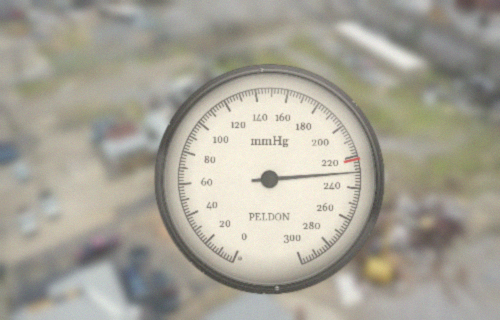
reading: 230; mmHg
